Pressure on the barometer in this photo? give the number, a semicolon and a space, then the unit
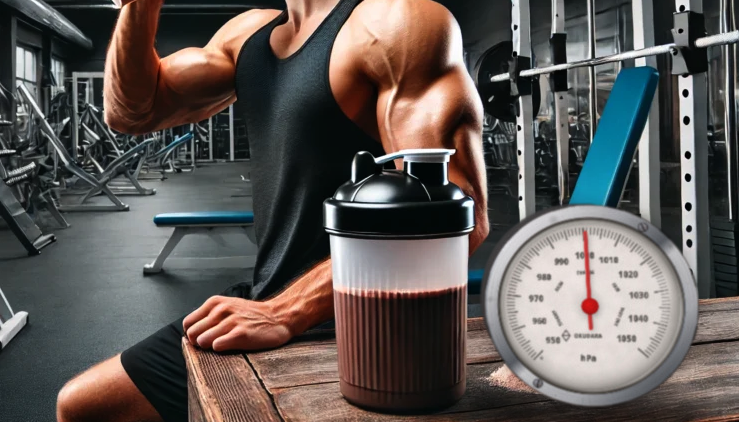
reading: 1000; hPa
